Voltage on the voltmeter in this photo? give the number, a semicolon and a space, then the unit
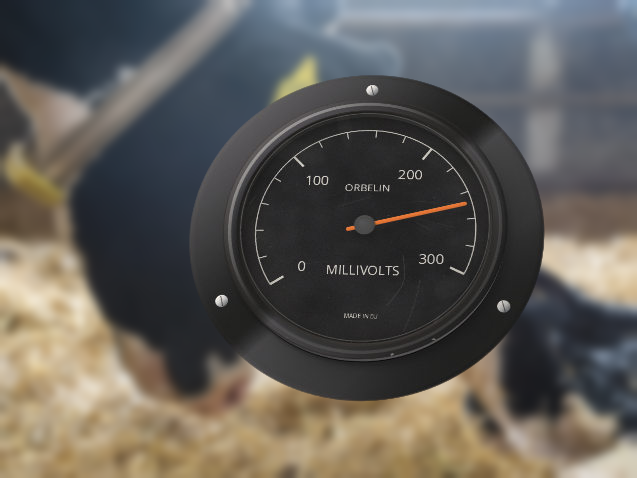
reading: 250; mV
